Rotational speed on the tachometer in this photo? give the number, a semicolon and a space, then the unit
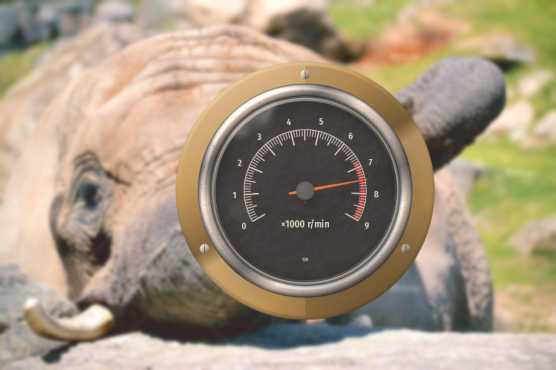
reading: 7500; rpm
